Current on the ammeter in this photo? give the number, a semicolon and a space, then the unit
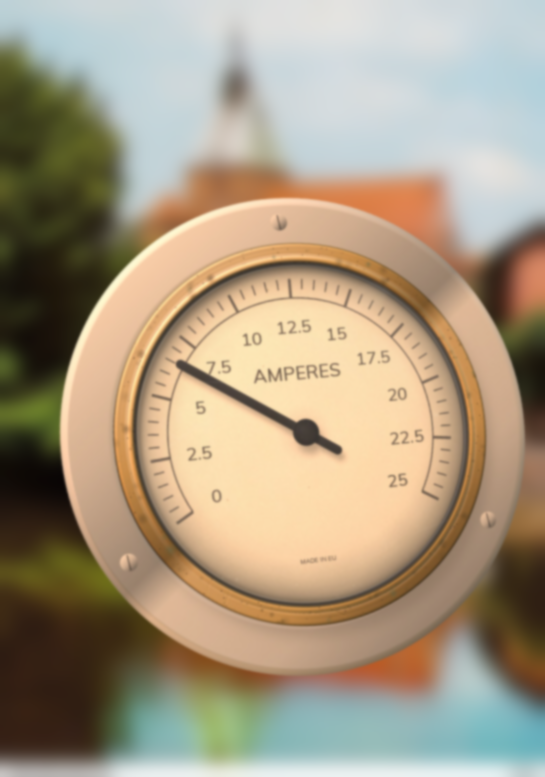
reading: 6.5; A
